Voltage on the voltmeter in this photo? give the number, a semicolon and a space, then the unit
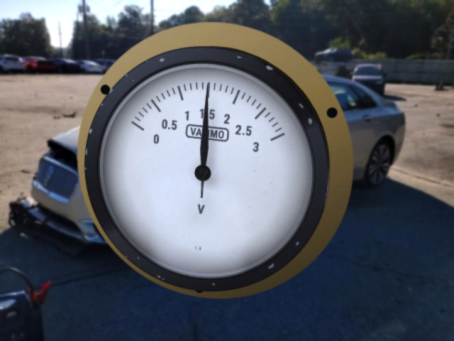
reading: 1.5; V
